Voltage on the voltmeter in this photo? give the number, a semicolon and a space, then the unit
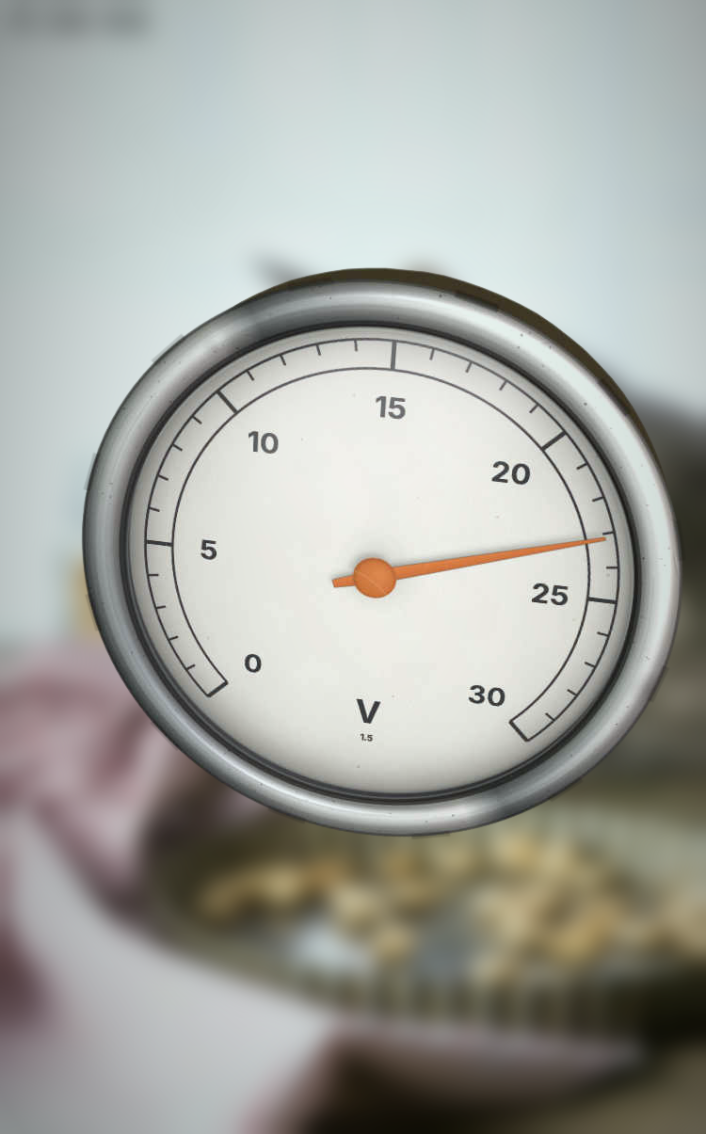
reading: 23; V
